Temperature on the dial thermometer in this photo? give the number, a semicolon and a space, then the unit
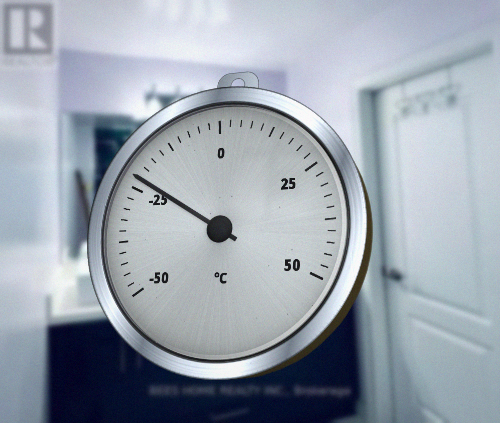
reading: -22.5; °C
